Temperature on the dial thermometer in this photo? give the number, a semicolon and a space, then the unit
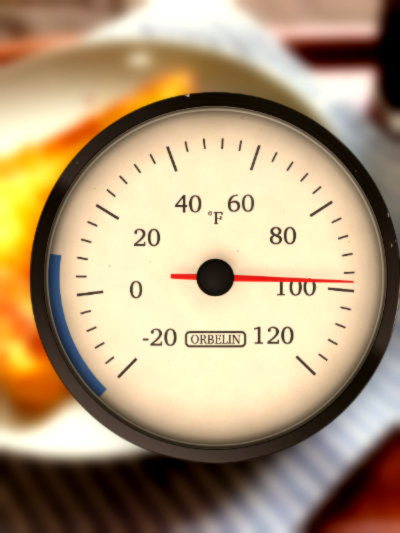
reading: 98; °F
